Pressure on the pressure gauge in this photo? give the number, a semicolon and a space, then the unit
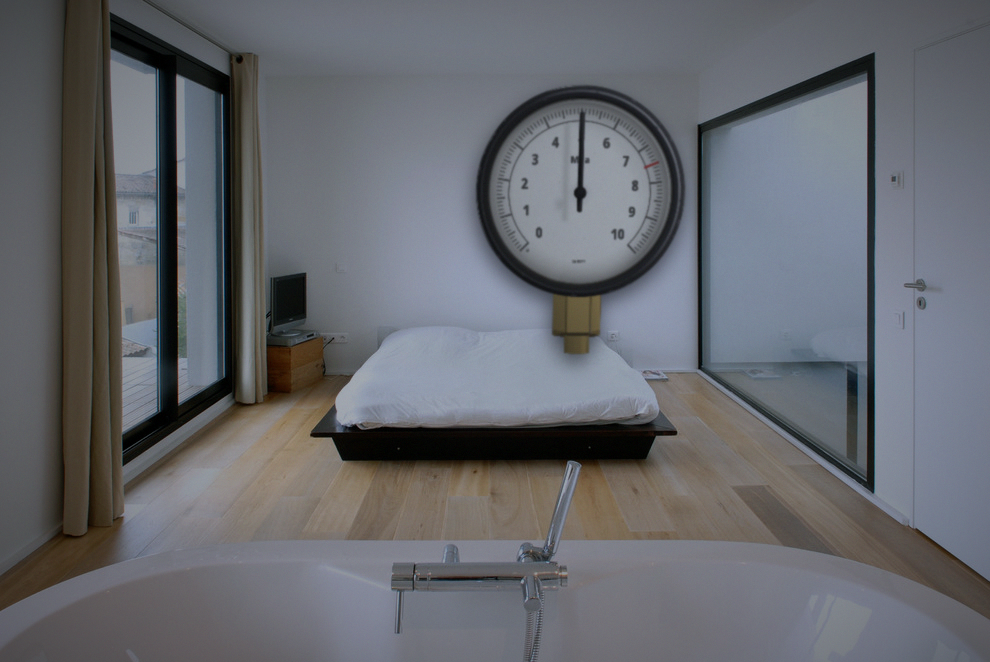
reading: 5; MPa
